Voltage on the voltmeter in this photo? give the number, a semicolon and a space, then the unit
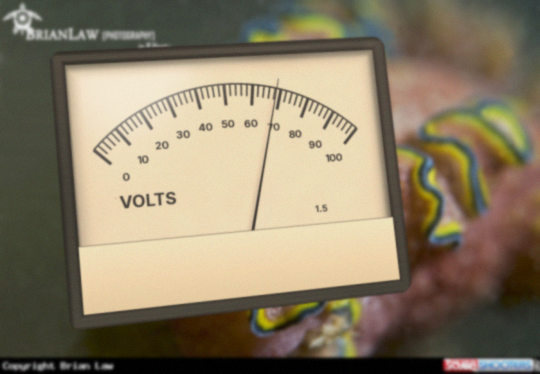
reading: 68; V
